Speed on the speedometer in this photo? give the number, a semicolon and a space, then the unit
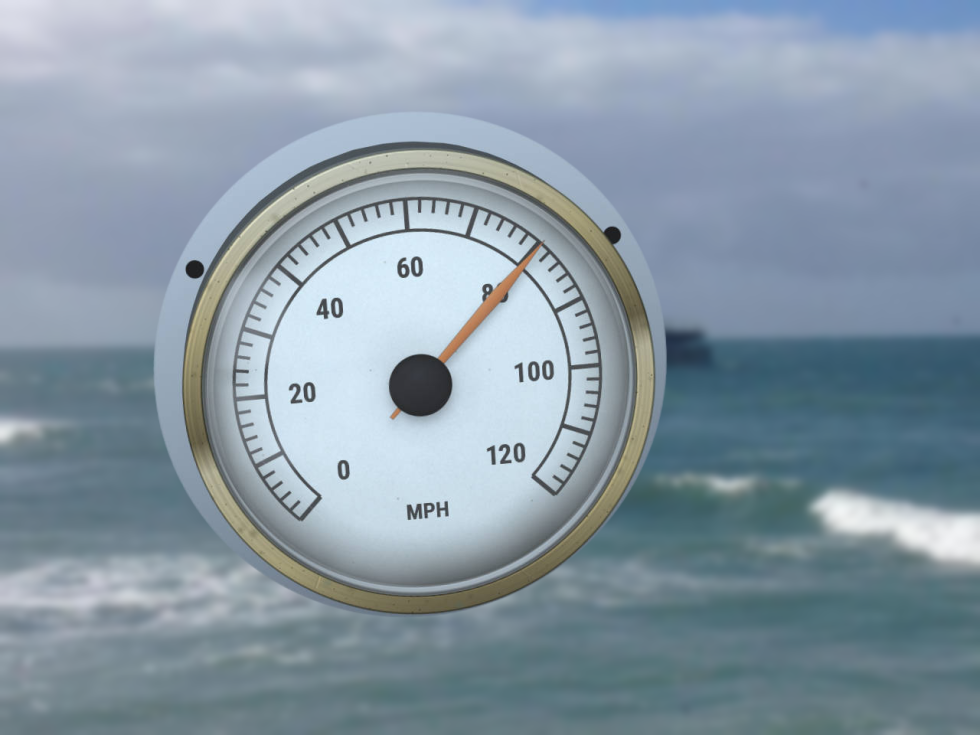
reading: 80; mph
